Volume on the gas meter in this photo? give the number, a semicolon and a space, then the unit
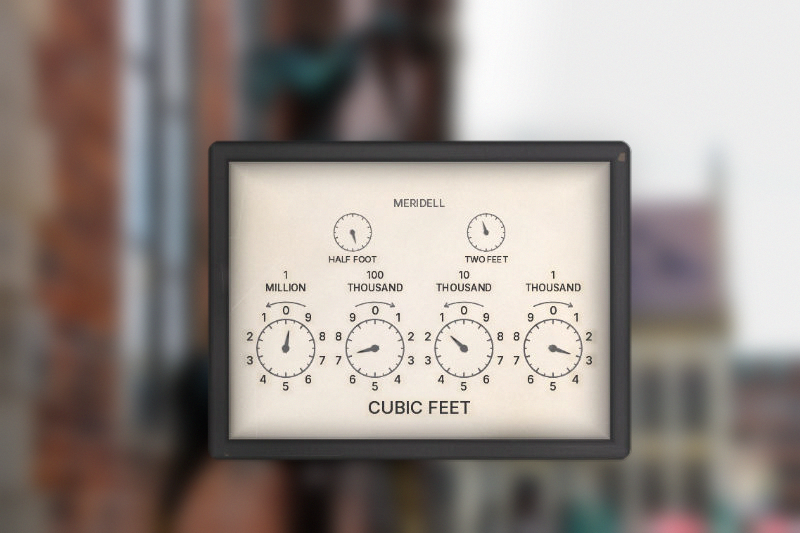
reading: 971300; ft³
